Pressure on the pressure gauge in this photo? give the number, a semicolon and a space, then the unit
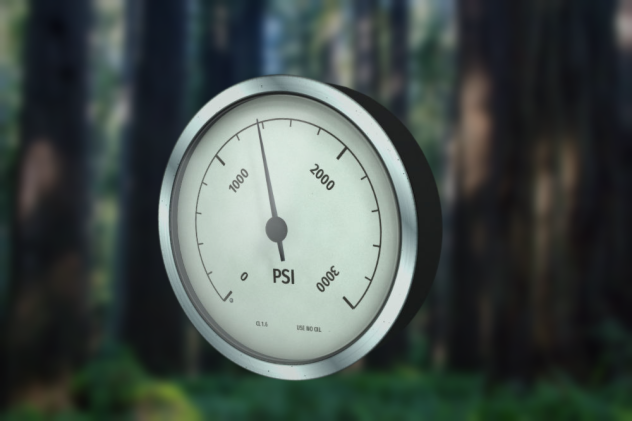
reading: 1400; psi
